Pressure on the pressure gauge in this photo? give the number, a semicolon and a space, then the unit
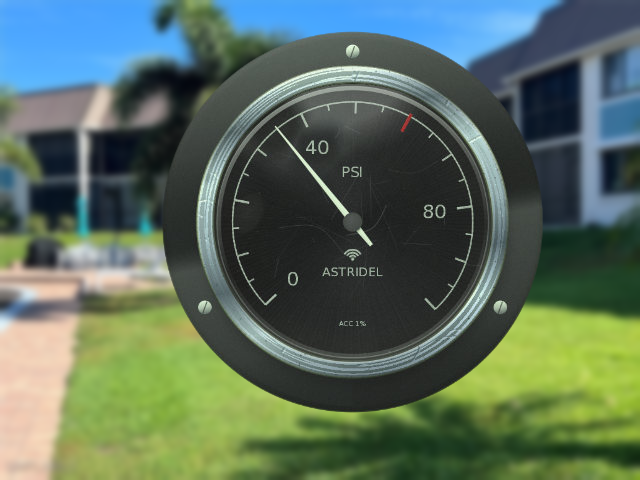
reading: 35; psi
